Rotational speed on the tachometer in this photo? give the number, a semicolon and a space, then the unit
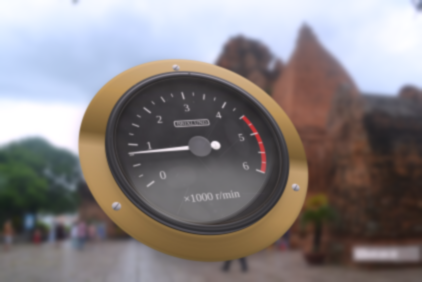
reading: 750; rpm
